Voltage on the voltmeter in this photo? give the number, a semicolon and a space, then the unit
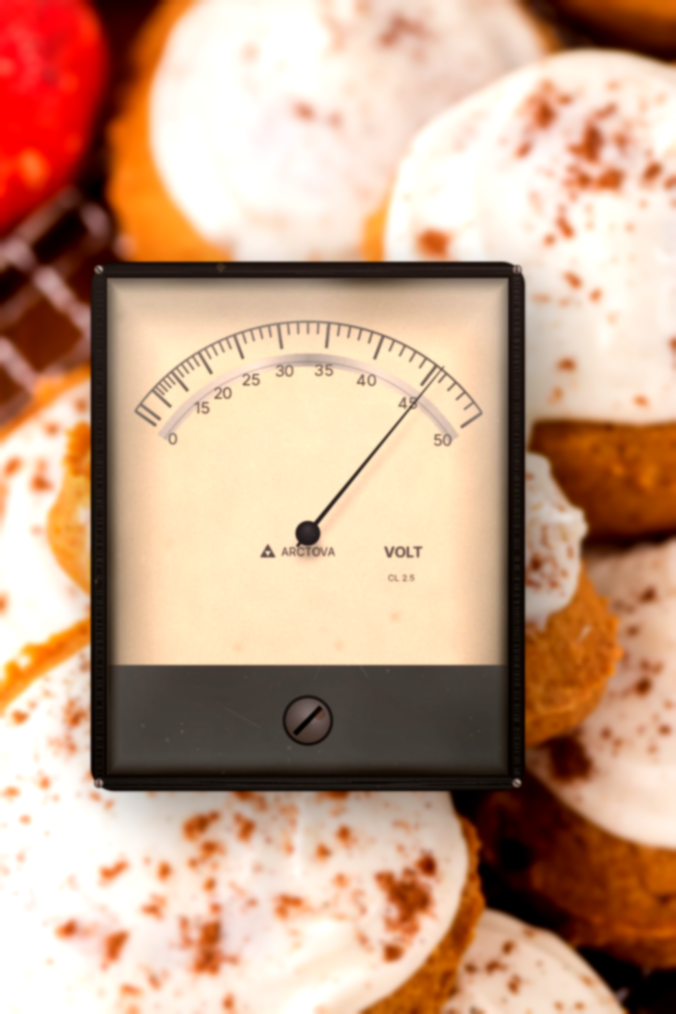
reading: 45.5; V
